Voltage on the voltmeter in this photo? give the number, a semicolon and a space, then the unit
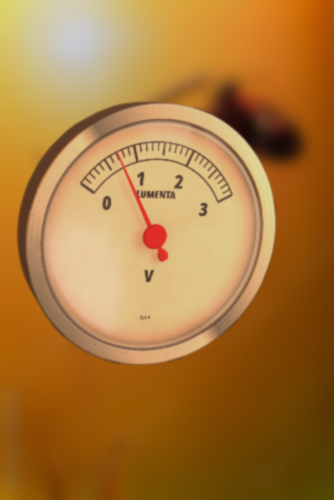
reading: 0.7; V
